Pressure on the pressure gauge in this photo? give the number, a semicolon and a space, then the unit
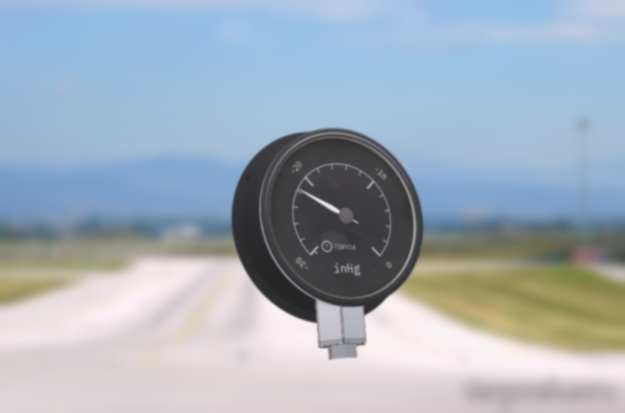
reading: -22; inHg
